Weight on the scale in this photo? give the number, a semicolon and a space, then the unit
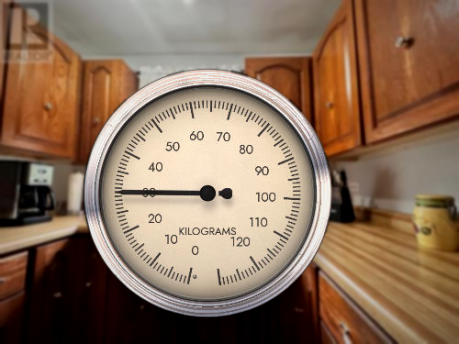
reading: 30; kg
